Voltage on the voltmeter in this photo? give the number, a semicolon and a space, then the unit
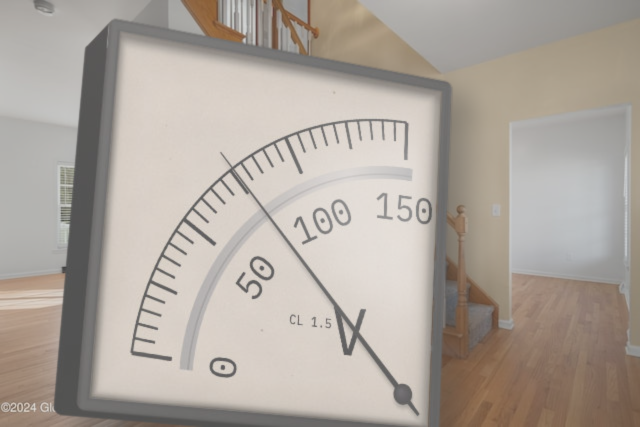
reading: 75; V
